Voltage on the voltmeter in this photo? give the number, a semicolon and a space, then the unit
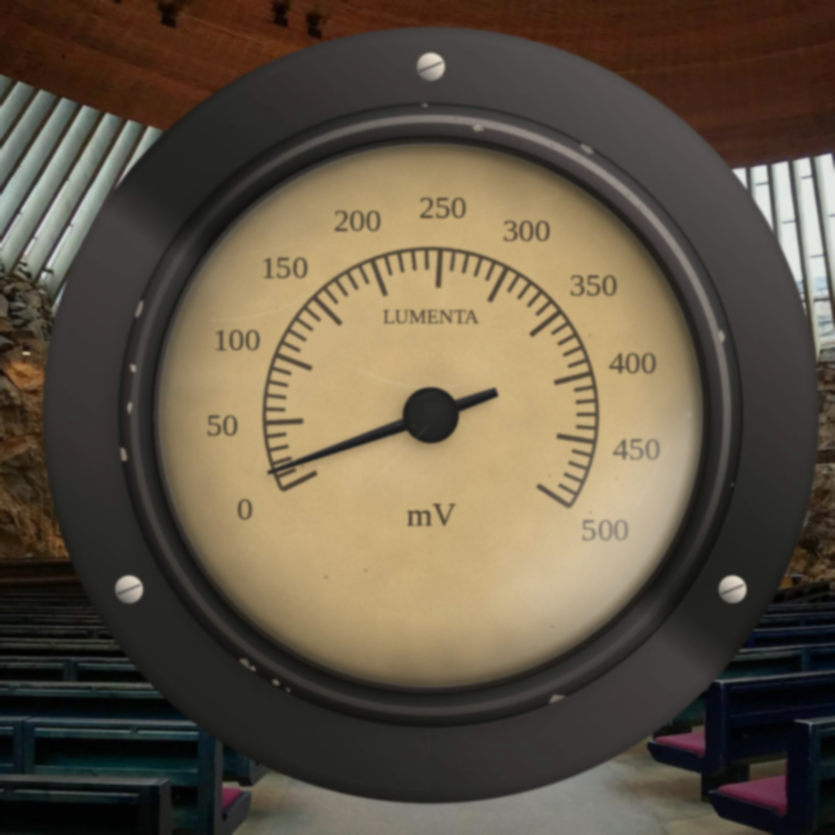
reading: 15; mV
